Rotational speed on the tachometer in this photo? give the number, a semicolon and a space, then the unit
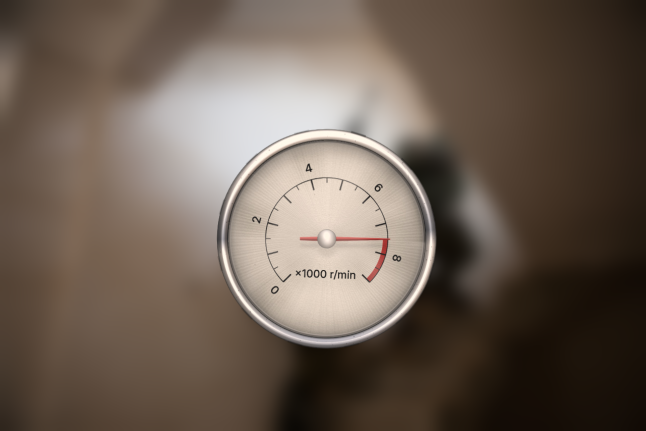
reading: 7500; rpm
